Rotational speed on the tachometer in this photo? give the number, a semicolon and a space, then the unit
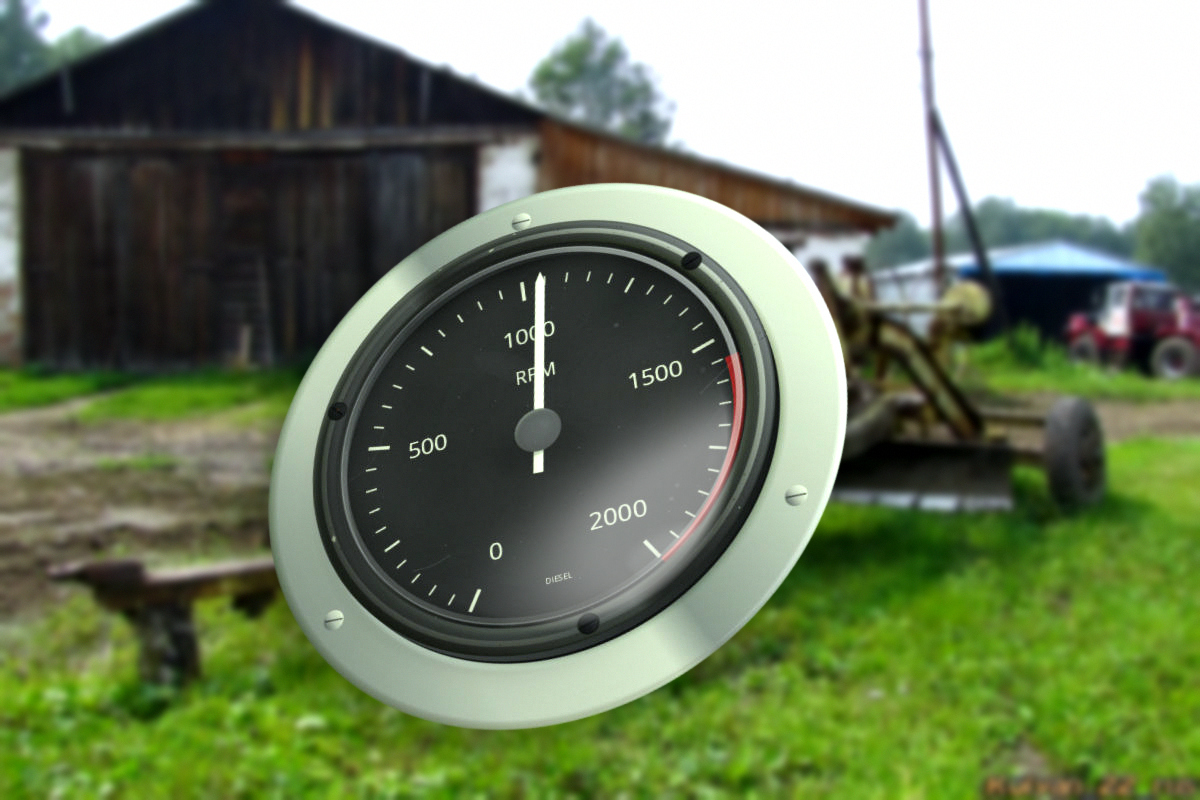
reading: 1050; rpm
